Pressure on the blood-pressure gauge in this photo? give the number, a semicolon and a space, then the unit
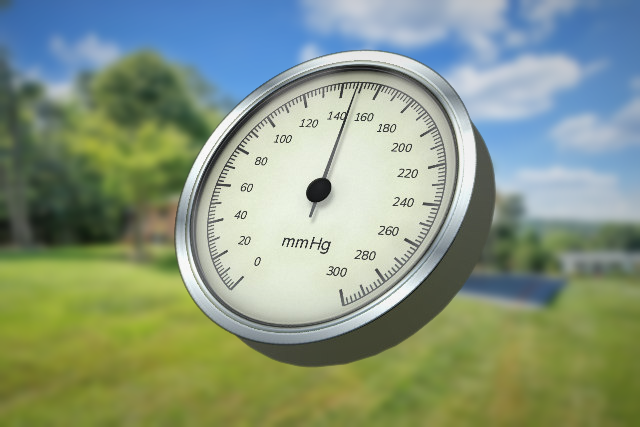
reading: 150; mmHg
